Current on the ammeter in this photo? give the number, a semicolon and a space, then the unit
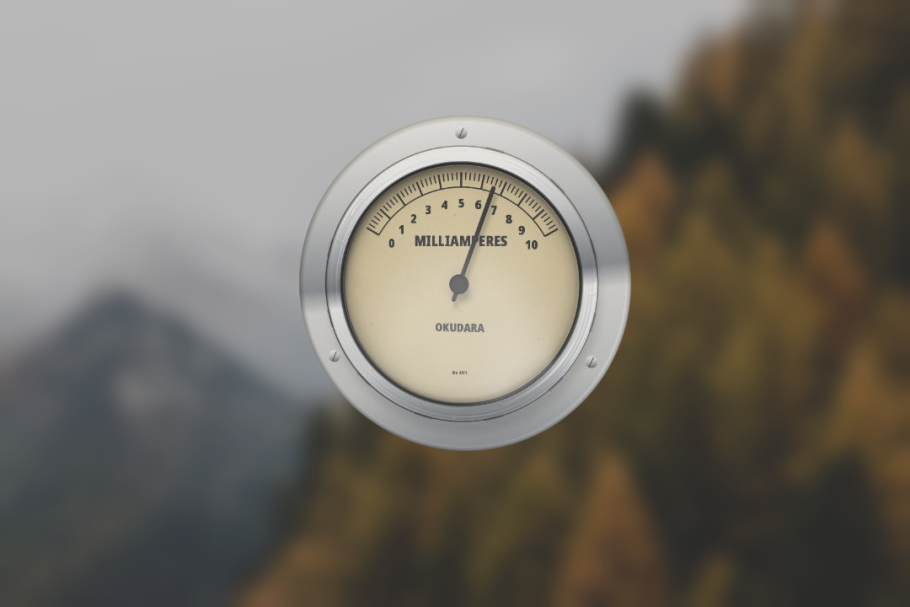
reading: 6.6; mA
